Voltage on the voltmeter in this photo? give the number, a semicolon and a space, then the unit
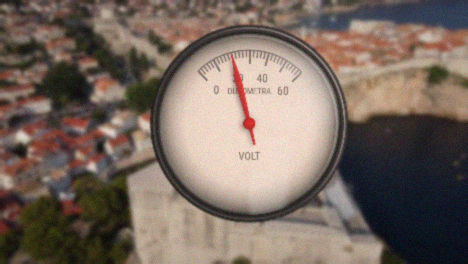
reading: 20; V
